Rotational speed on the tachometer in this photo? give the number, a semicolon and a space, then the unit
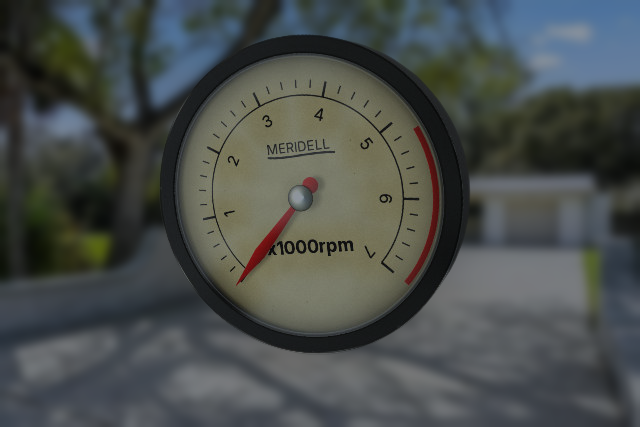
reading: 0; rpm
